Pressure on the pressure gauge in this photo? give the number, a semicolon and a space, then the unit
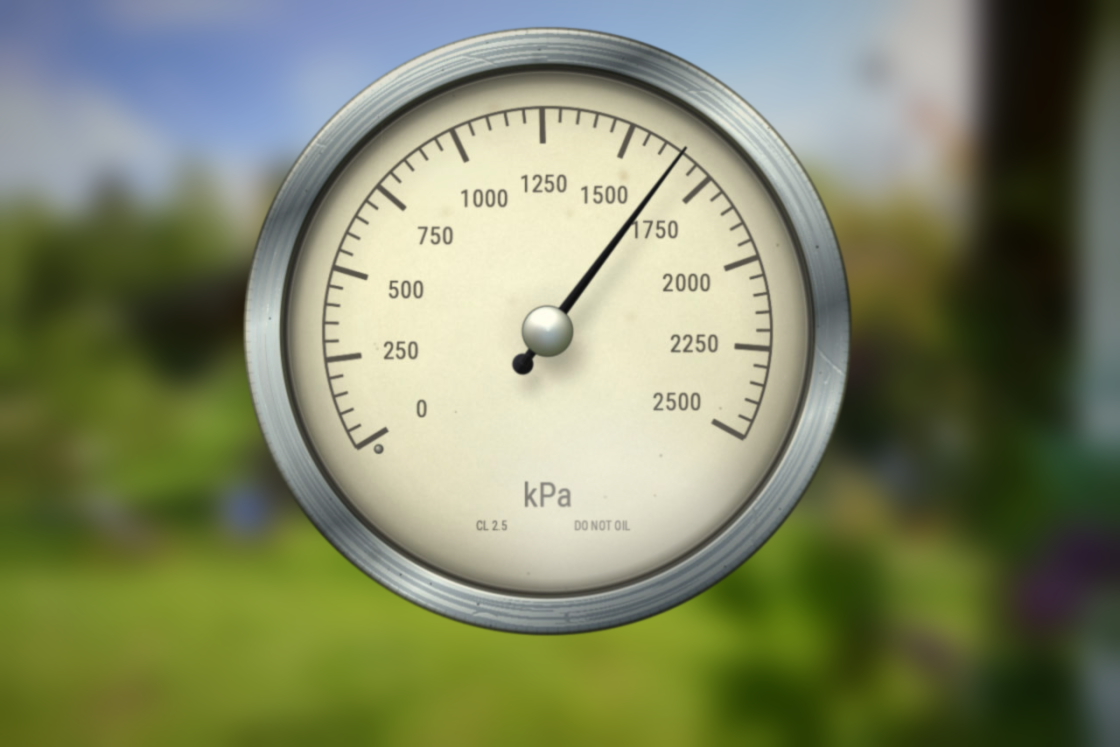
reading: 1650; kPa
